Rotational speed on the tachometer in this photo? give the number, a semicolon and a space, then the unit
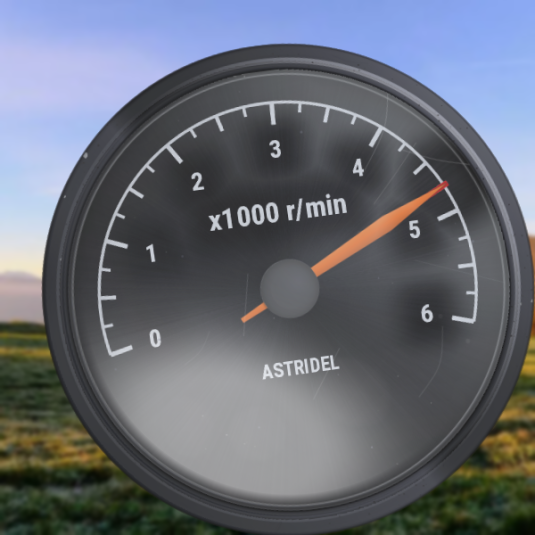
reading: 4750; rpm
